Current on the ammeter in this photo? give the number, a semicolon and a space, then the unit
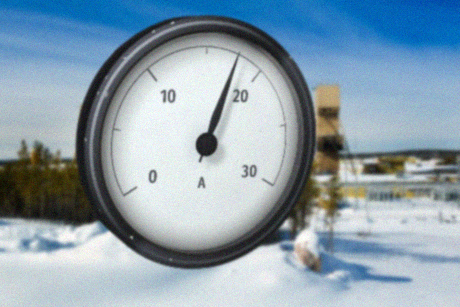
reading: 17.5; A
